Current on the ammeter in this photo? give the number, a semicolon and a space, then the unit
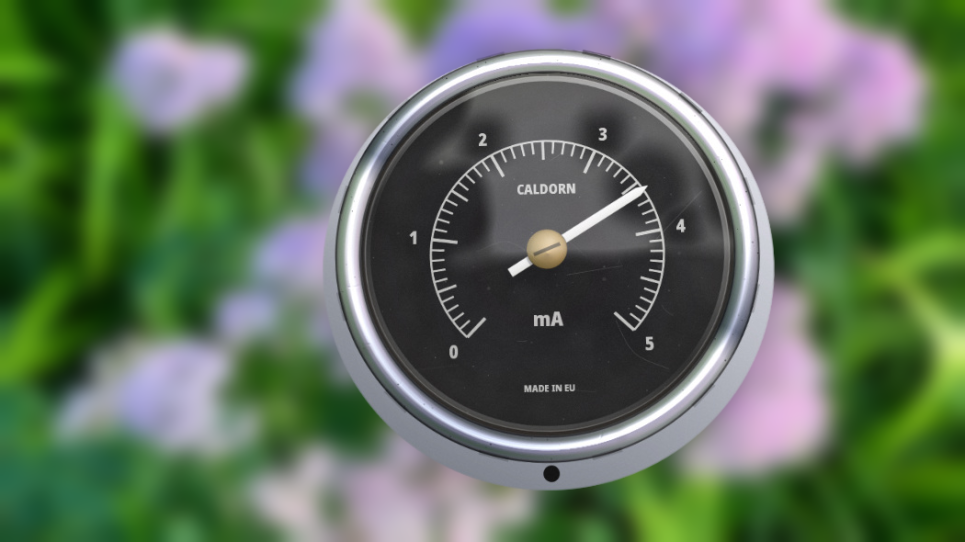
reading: 3.6; mA
